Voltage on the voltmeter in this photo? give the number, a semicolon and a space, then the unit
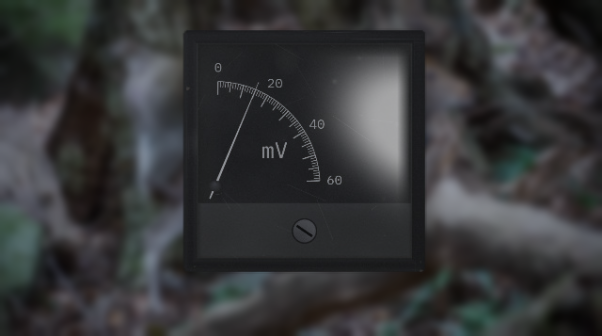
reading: 15; mV
